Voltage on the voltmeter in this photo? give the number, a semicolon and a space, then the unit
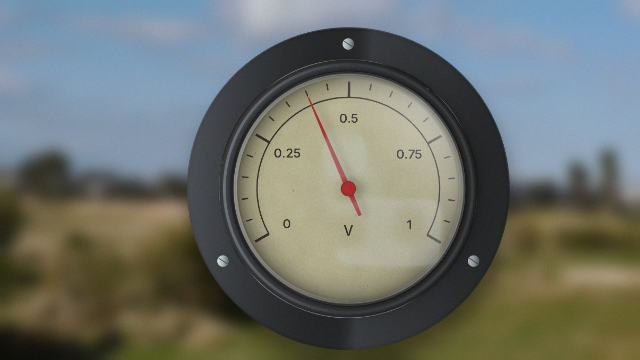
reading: 0.4; V
